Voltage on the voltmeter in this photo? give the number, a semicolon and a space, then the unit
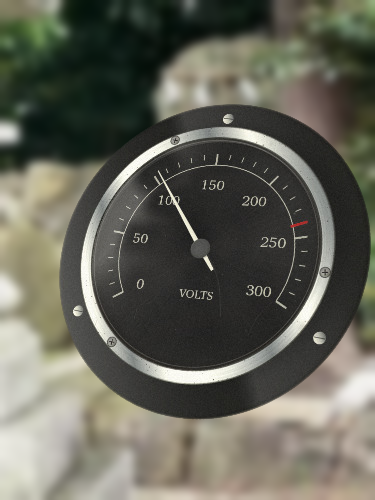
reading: 105; V
